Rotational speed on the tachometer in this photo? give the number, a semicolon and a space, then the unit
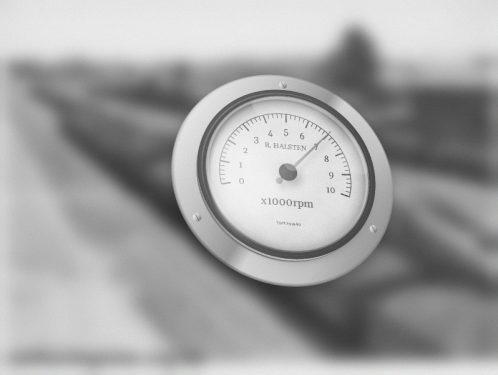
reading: 7000; rpm
